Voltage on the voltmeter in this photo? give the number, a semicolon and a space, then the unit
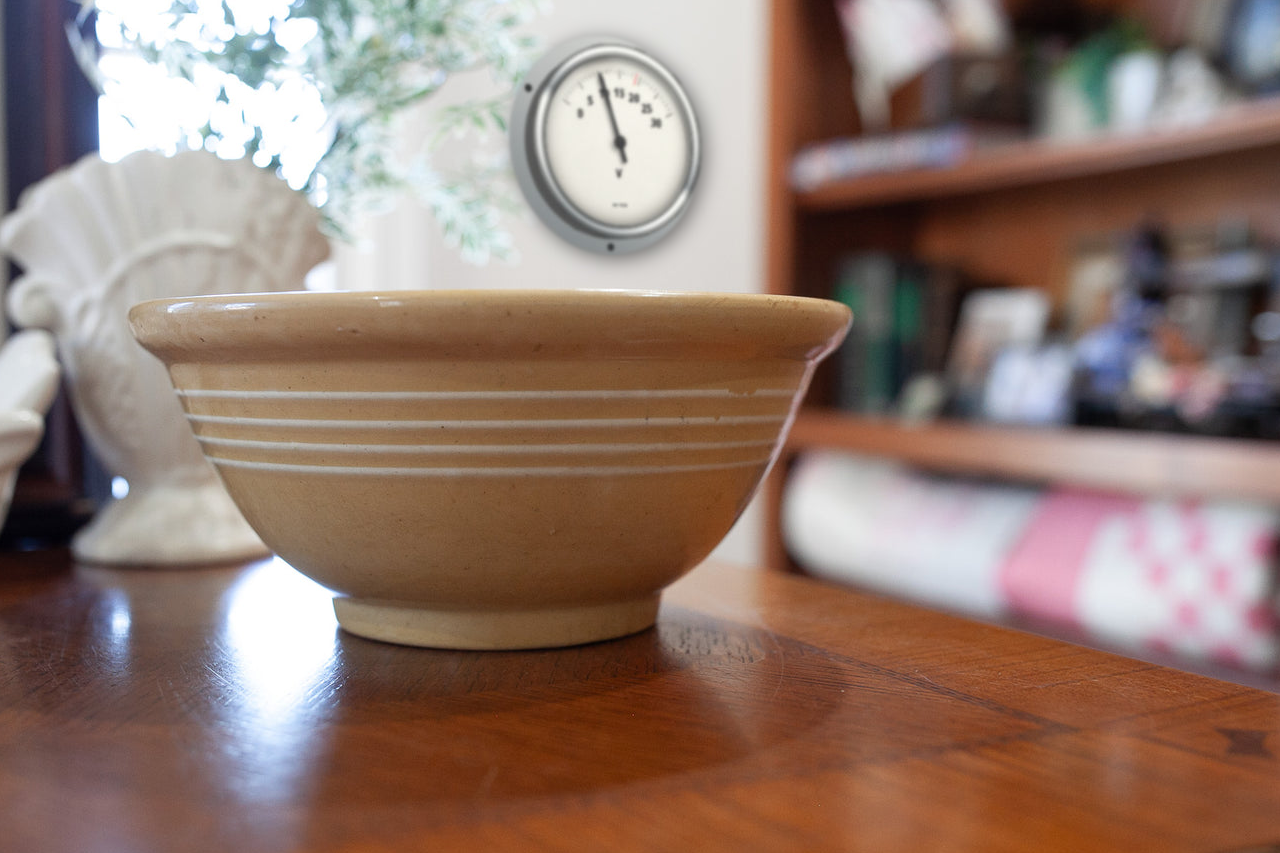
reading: 10; V
